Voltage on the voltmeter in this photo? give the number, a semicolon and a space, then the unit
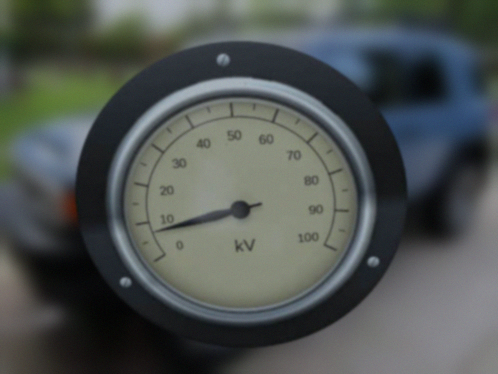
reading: 7.5; kV
